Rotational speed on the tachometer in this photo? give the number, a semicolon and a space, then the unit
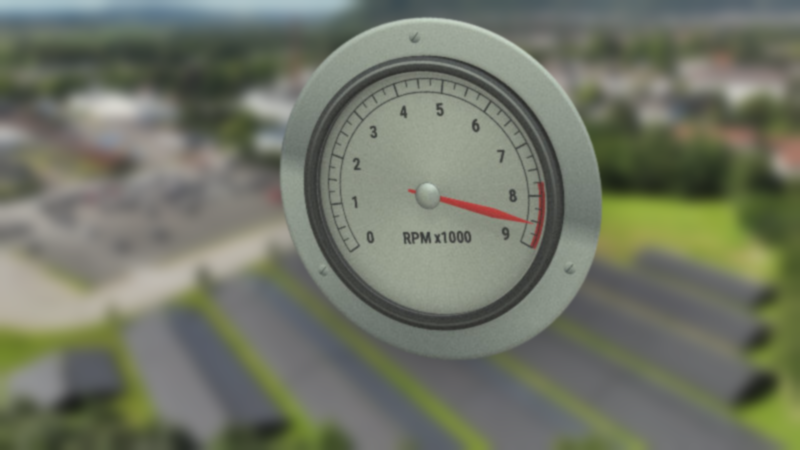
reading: 8500; rpm
